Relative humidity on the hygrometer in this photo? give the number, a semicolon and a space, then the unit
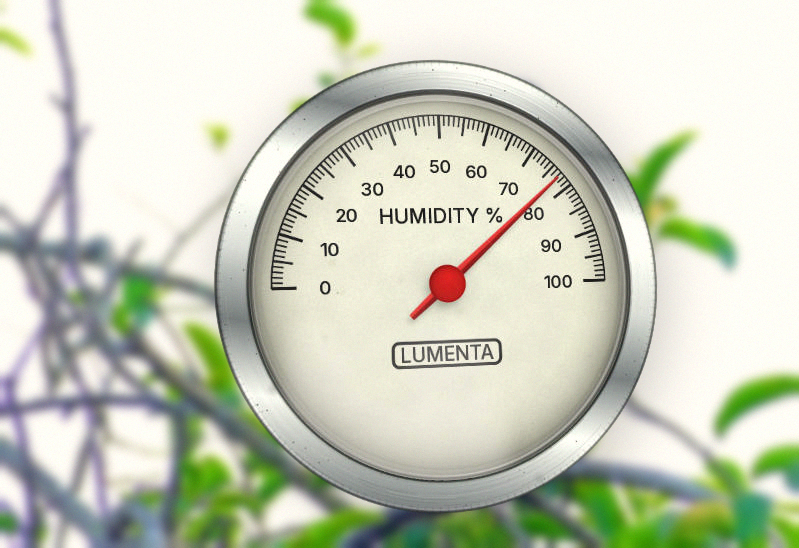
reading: 77; %
